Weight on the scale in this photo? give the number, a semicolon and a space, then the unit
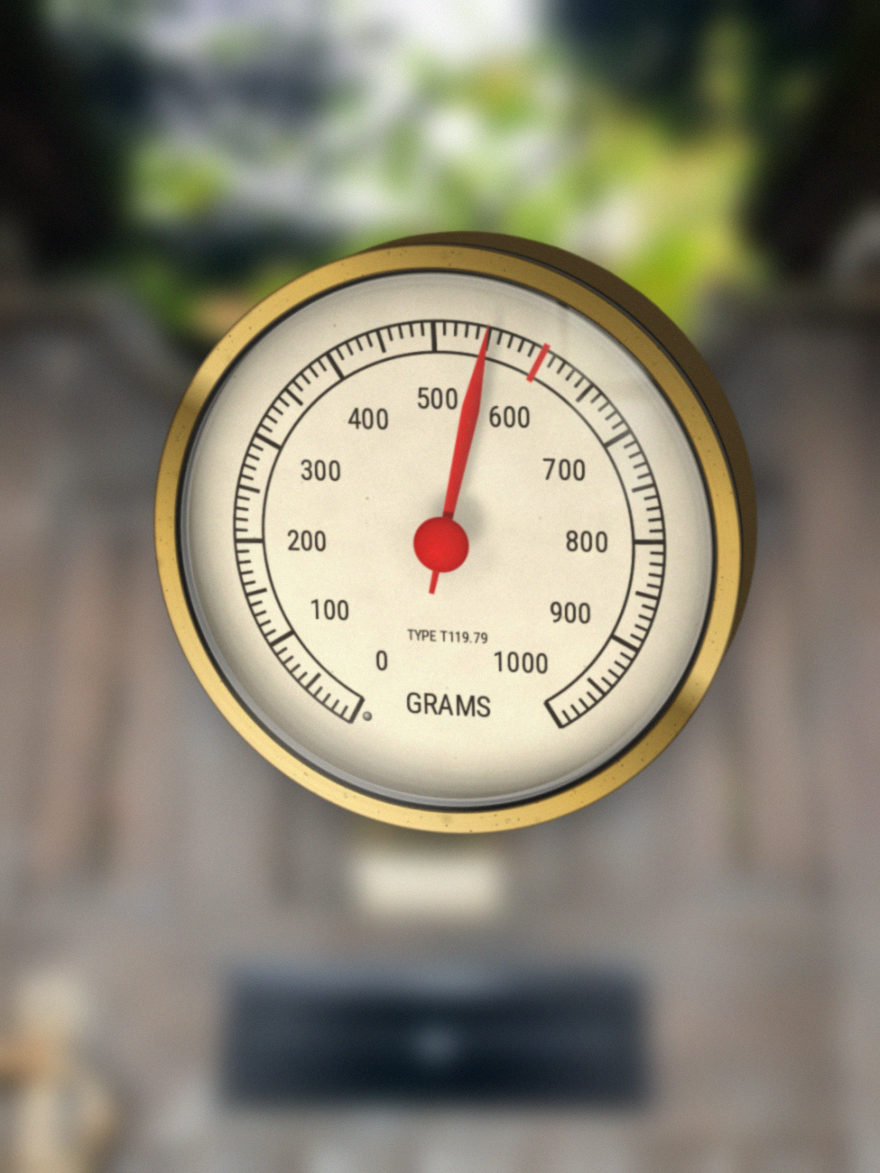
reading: 550; g
